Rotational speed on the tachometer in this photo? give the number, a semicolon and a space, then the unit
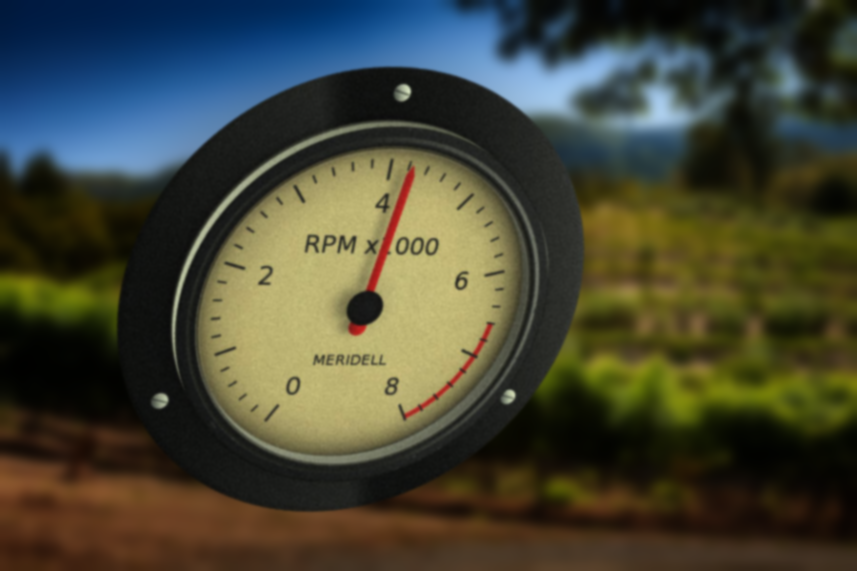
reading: 4200; rpm
